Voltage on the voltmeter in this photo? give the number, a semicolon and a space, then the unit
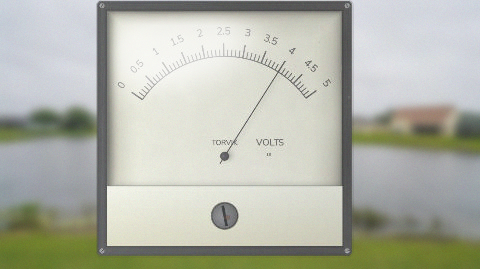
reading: 4; V
